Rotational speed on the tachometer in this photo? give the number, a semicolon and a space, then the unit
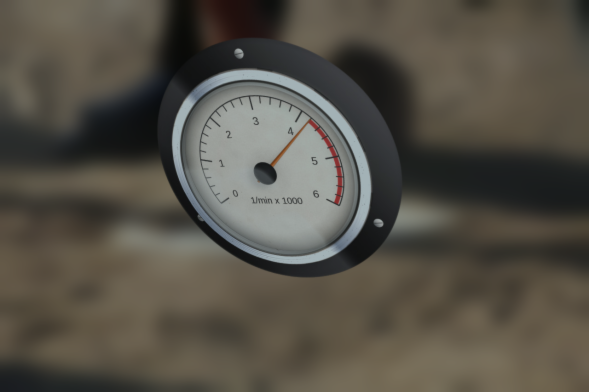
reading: 4200; rpm
